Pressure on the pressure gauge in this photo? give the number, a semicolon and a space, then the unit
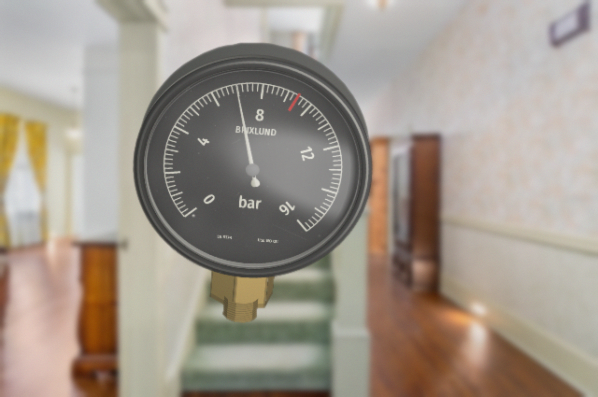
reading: 7; bar
